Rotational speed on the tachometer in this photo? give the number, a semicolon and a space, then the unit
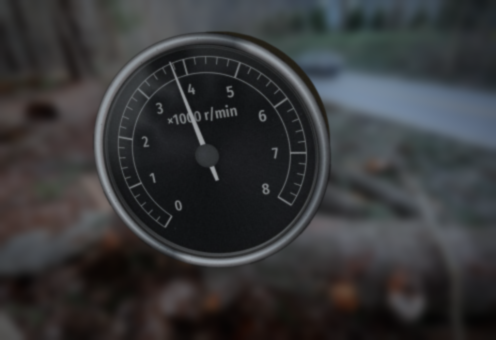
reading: 3800; rpm
